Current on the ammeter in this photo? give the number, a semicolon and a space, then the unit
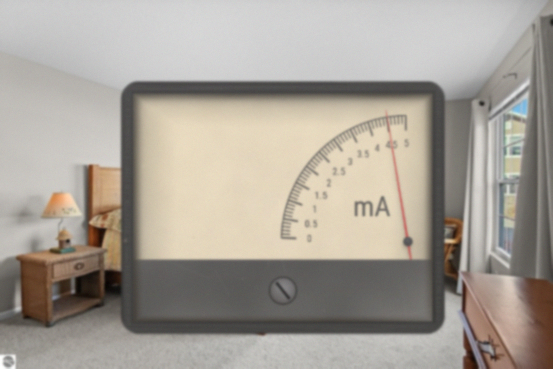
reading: 4.5; mA
